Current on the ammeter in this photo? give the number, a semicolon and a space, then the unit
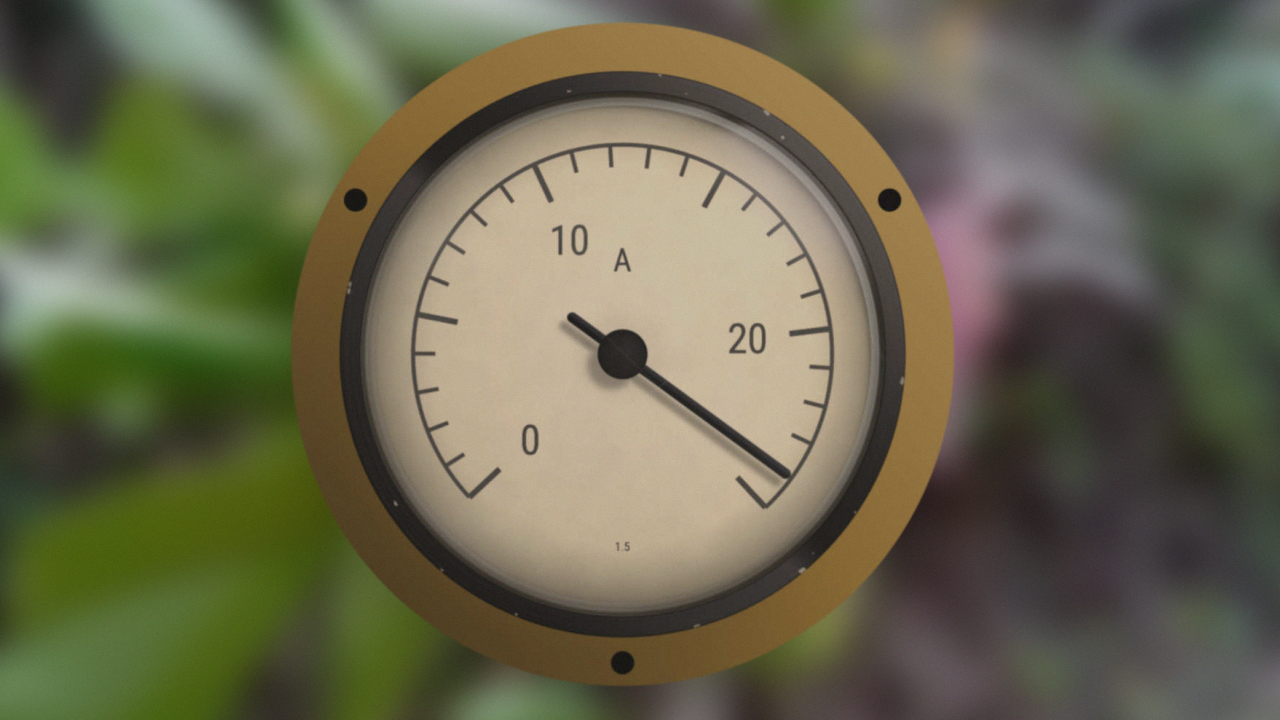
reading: 24; A
